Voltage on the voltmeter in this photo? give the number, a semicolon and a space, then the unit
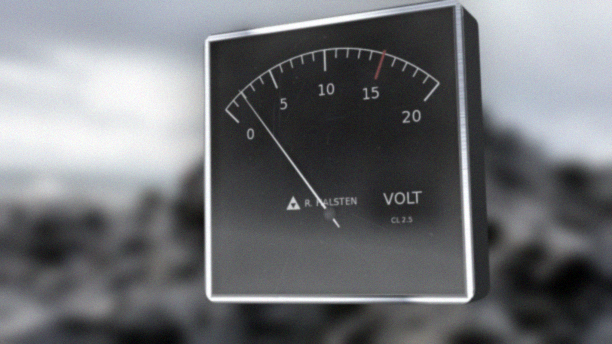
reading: 2; V
